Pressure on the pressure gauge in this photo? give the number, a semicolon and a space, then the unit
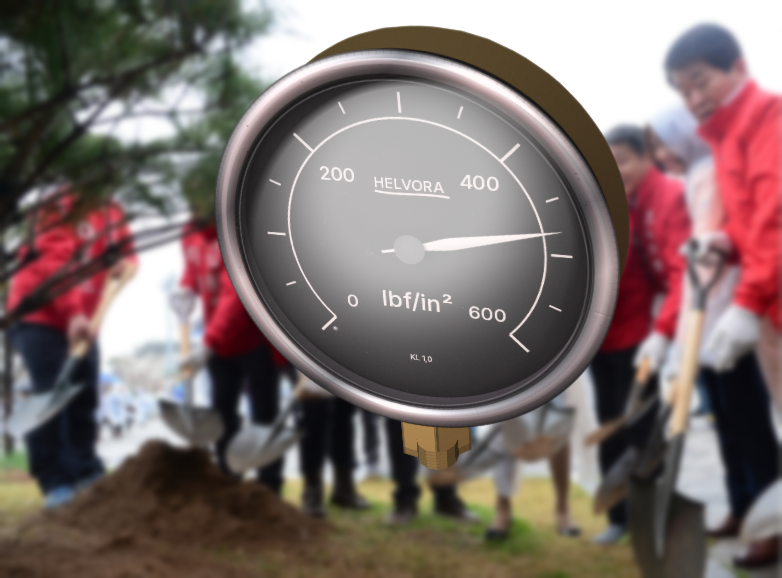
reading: 475; psi
